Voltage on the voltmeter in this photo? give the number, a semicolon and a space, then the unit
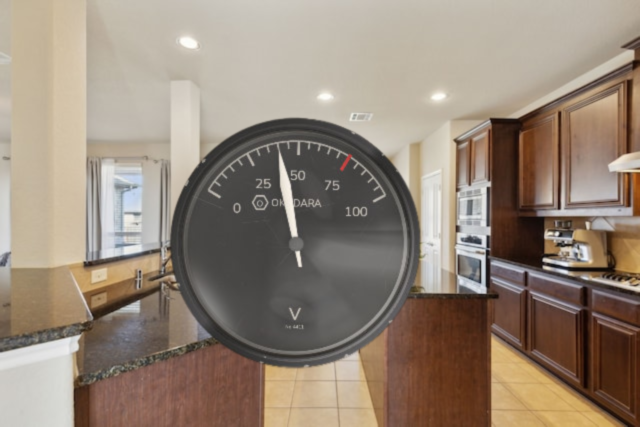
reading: 40; V
